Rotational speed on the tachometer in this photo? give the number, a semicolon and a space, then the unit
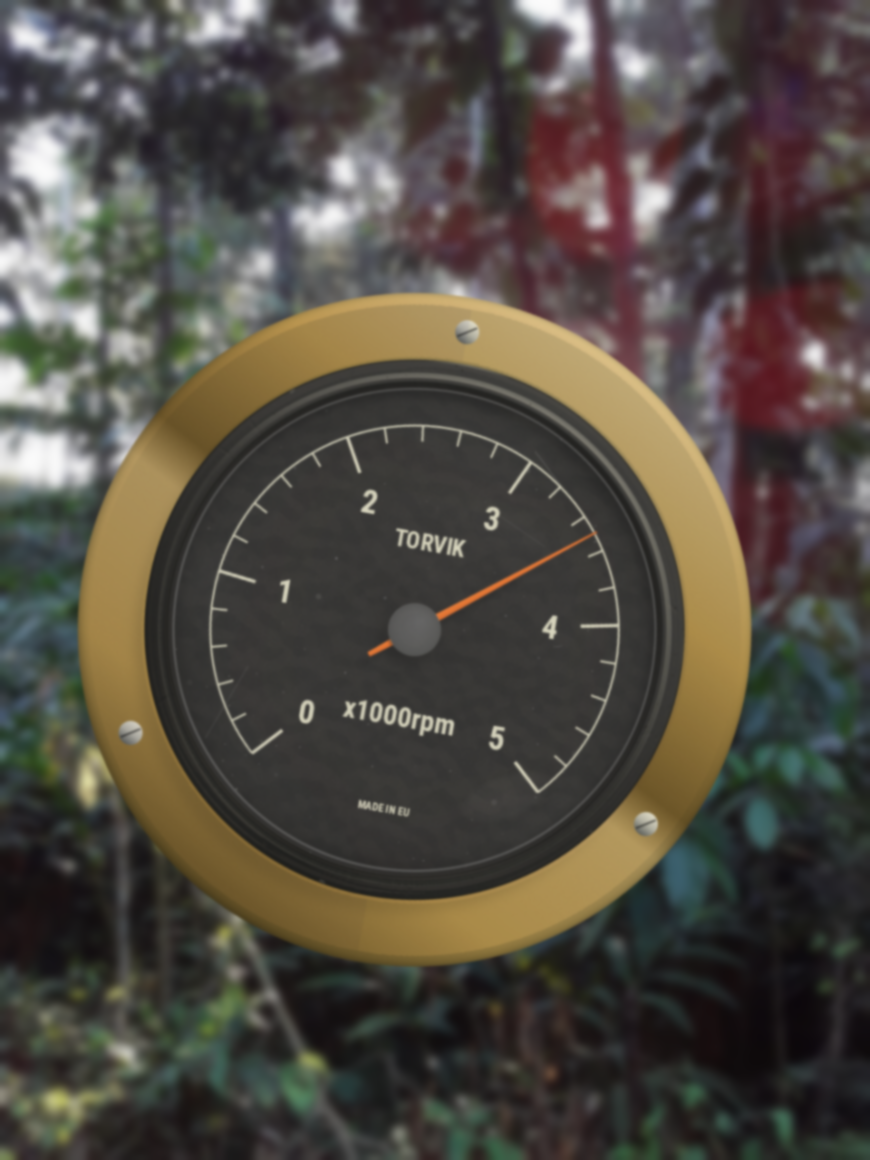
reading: 3500; rpm
